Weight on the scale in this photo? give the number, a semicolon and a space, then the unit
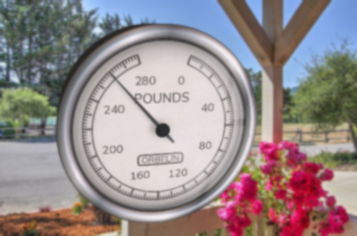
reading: 260; lb
